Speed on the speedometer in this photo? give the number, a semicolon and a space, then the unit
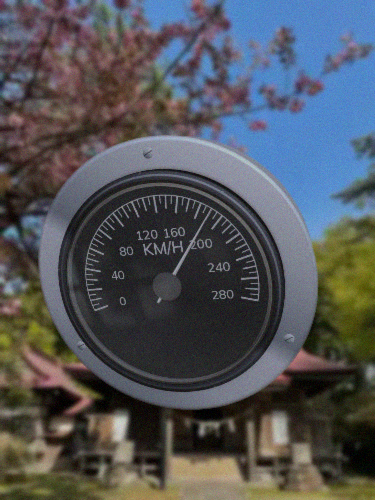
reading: 190; km/h
